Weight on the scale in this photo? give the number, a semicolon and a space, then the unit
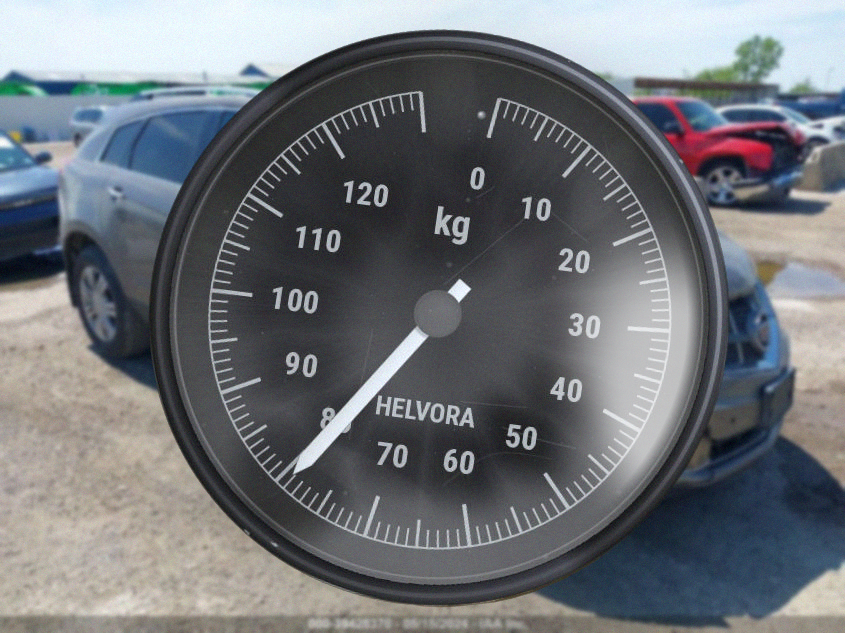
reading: 79; kg
